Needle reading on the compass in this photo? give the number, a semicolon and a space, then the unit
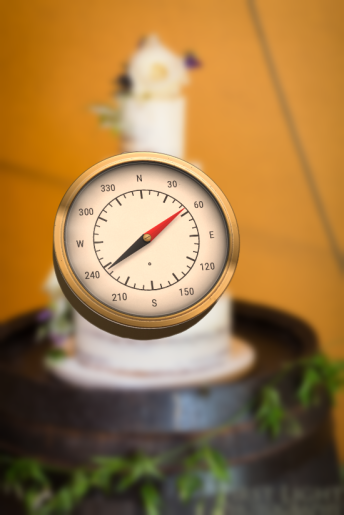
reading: 55; °
